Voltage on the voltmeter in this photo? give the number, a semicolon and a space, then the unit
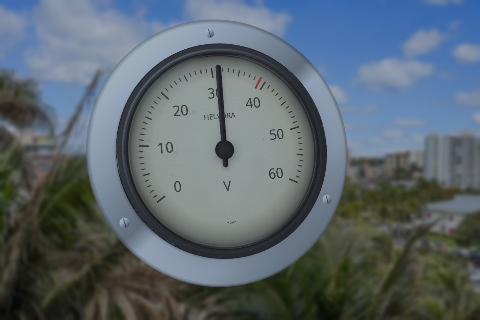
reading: 31; V
